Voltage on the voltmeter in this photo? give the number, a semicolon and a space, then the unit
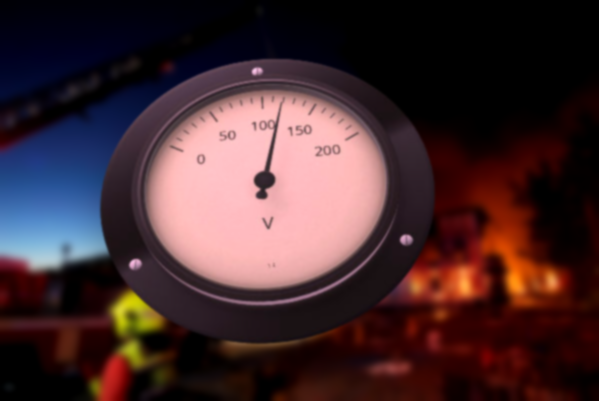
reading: 120; V
